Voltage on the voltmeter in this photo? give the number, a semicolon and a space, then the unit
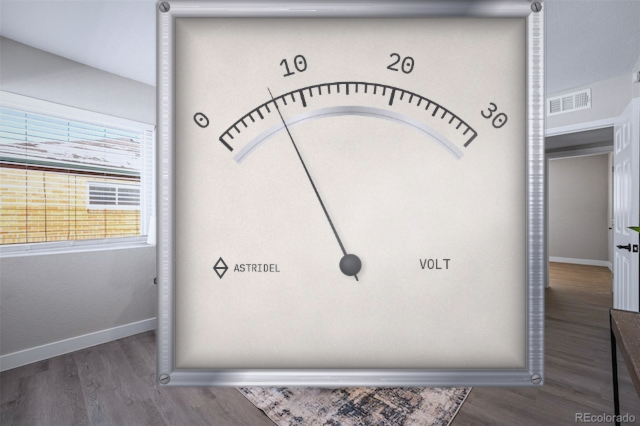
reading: 7; V
